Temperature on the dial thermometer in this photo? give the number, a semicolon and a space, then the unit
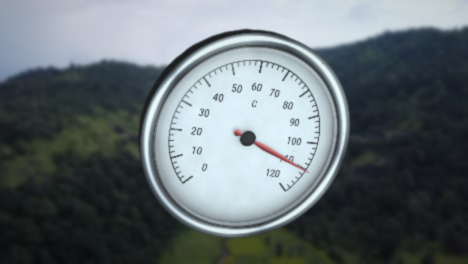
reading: 110; °C
